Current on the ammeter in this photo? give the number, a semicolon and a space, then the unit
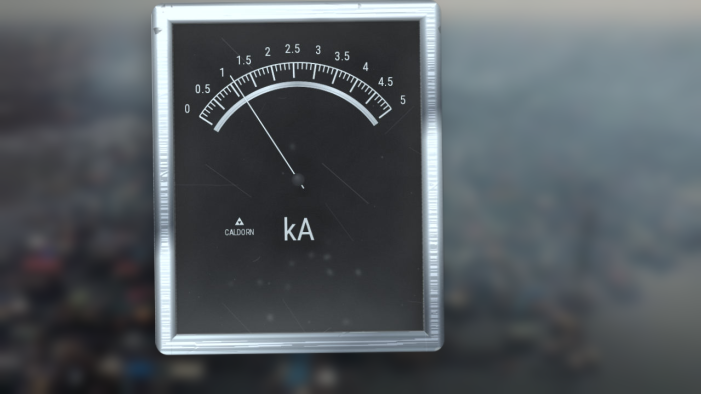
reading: 1.1; kA
